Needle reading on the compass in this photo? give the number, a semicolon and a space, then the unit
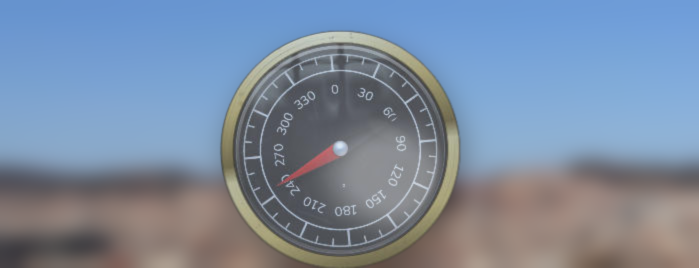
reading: 245; °
